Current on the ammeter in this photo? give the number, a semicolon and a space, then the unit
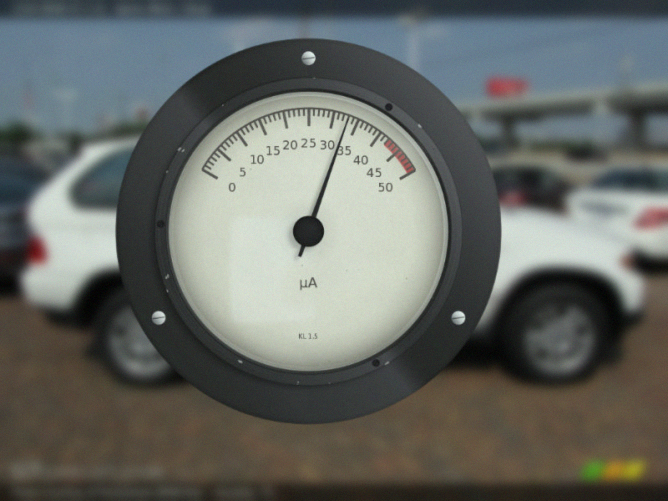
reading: 33; µA
